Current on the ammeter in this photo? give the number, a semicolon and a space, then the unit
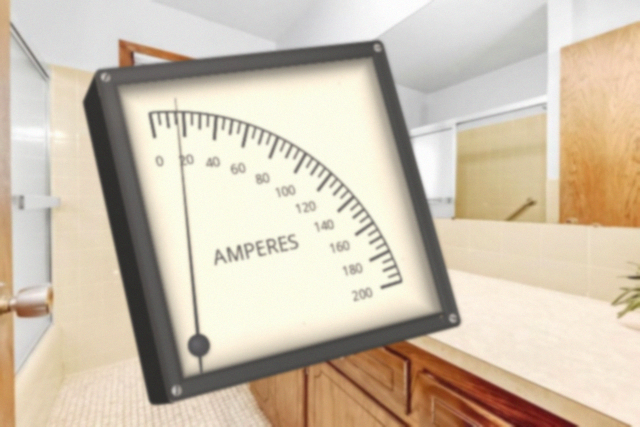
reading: 15; A
